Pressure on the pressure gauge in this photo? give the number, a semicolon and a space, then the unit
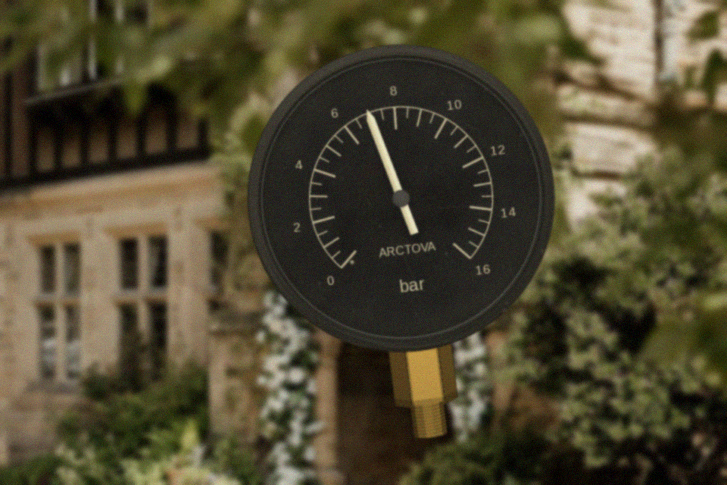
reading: 7; bar
